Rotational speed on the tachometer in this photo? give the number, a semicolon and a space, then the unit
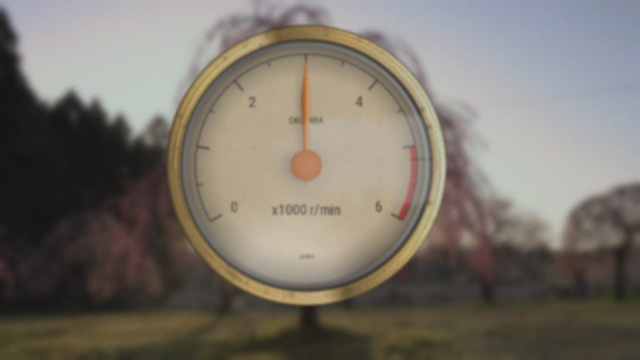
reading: 3000; rpm
